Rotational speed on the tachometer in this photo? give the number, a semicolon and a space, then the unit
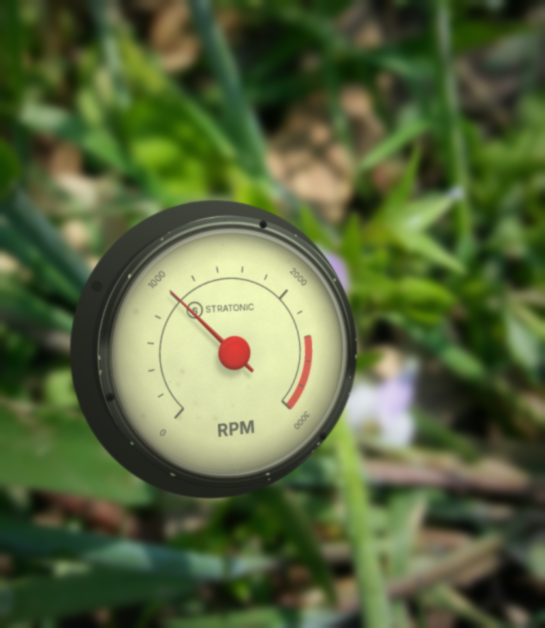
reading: 1000; rpm
